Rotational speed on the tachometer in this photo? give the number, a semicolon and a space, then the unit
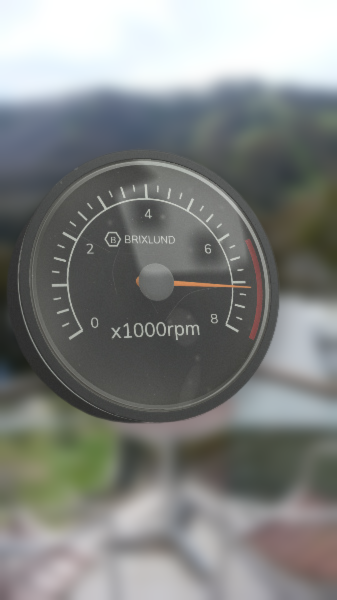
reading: 7125; rpm
